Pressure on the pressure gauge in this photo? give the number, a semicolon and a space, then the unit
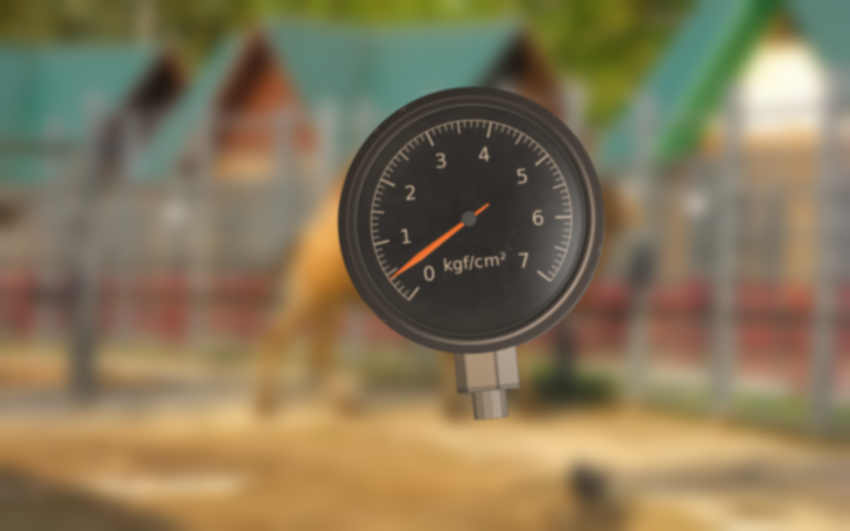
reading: 0.4; kg/cm²
